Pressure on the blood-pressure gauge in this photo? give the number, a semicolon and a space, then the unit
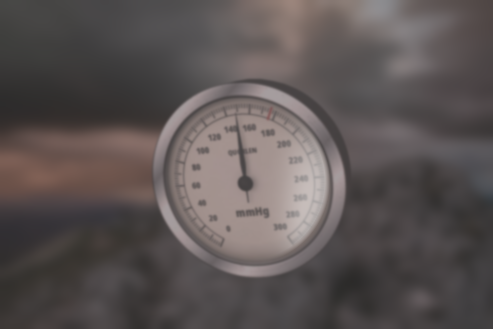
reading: 150; mmHg
